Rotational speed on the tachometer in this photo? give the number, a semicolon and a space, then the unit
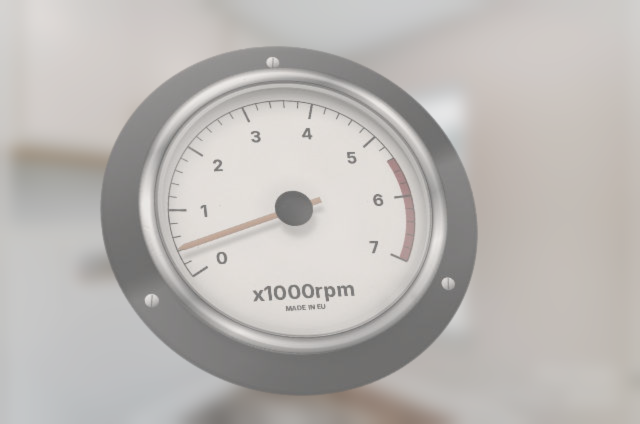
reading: 400; rpm
